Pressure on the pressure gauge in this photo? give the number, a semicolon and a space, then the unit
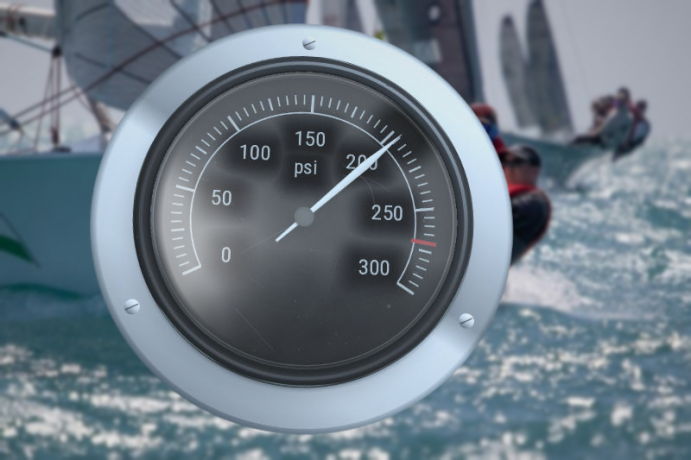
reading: 205; psi
